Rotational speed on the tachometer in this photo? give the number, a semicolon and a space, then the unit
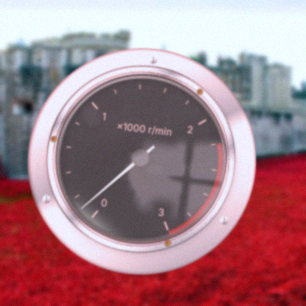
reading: 100; rpm
